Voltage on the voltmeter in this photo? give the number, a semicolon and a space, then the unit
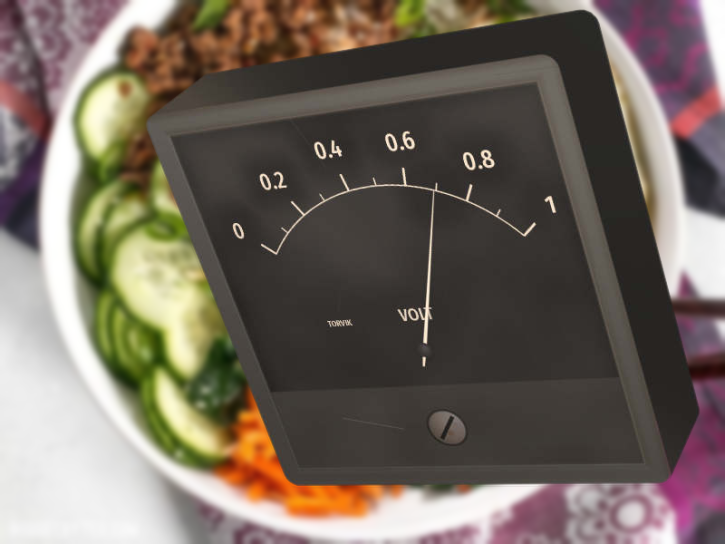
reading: 0.7; V
